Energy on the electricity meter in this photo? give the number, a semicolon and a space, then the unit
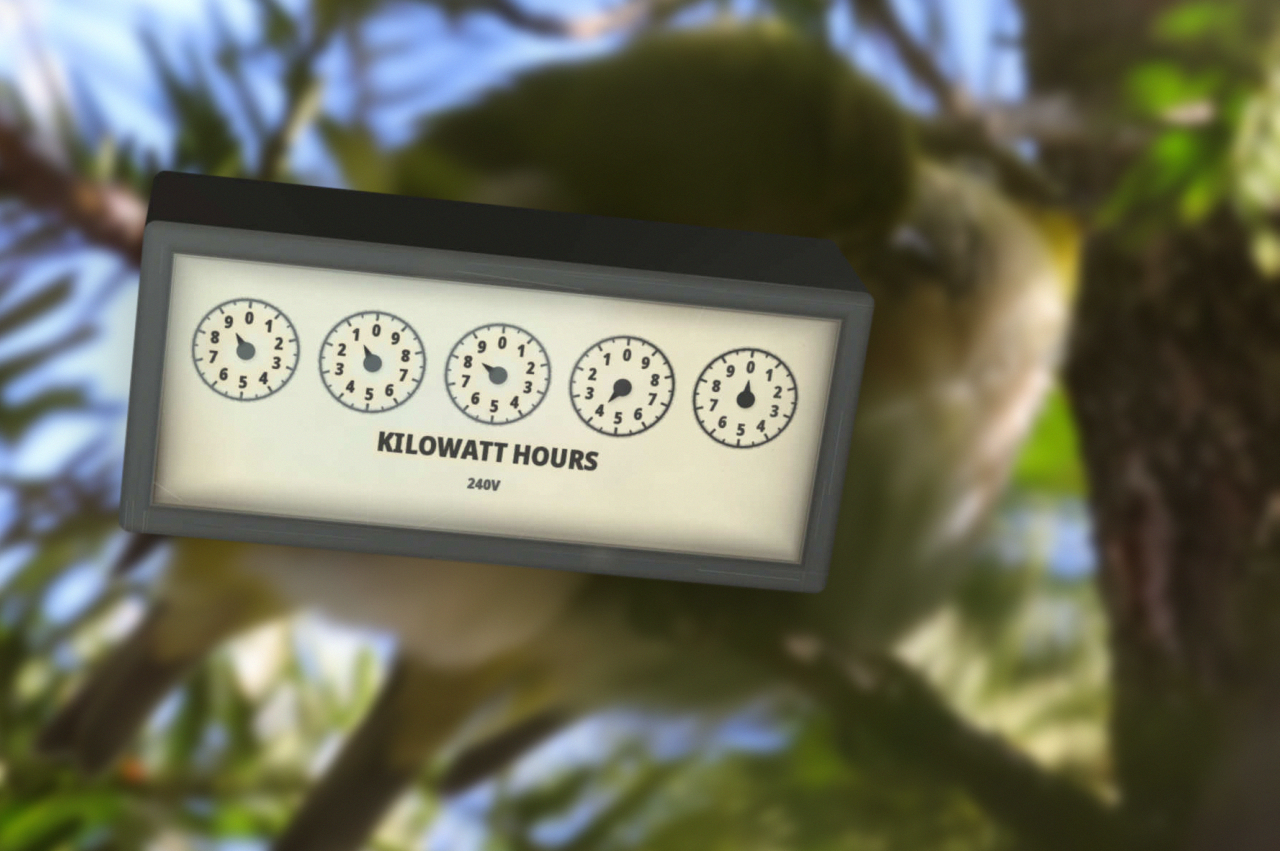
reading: 90840; kWh
